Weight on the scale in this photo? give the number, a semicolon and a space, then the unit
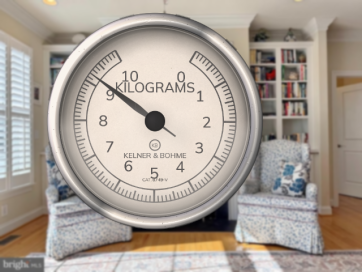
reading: 9.2; kg
